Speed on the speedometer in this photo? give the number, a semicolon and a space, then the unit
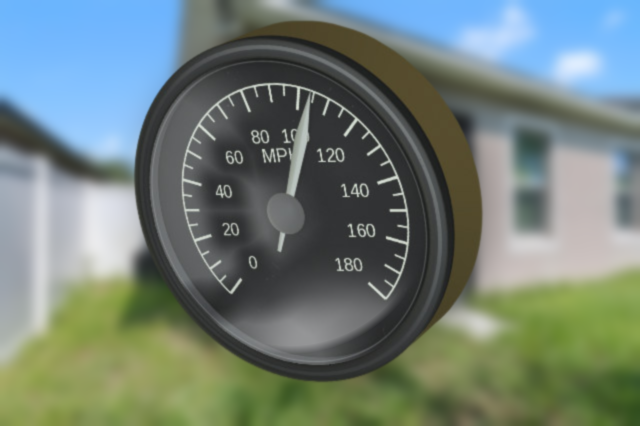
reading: 105; mph
